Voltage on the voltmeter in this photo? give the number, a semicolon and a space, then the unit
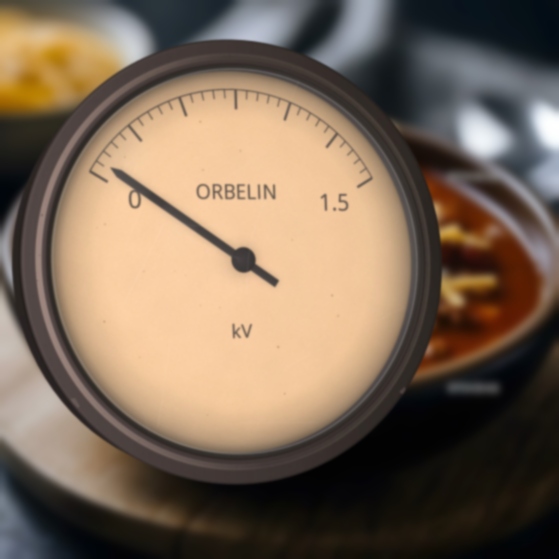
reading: 0.05; kV
